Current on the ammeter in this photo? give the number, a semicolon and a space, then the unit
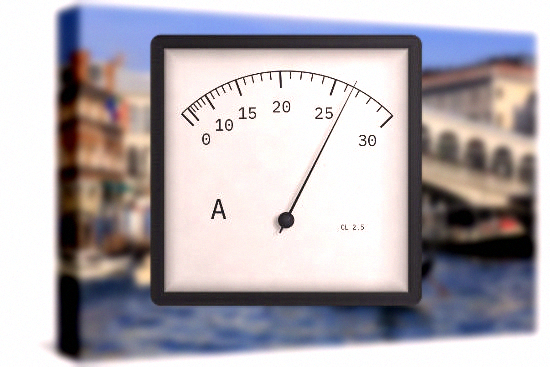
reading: 26.5; A
